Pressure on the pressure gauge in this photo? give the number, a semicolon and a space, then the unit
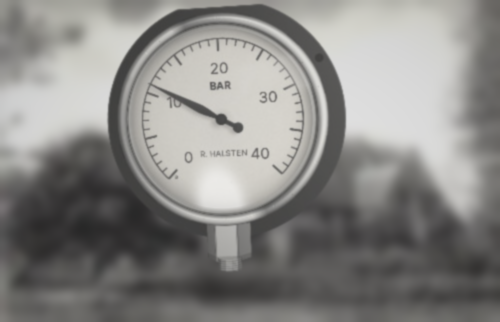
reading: 11; bar
